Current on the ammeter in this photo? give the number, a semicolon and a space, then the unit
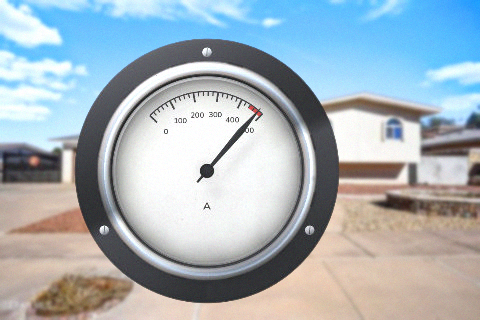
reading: 480; A
